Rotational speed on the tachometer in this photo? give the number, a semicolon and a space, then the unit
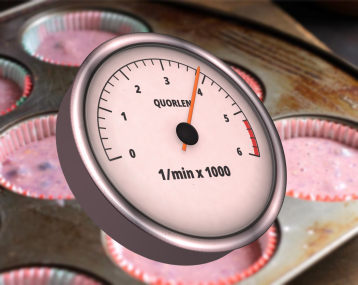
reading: 3800; rpm
